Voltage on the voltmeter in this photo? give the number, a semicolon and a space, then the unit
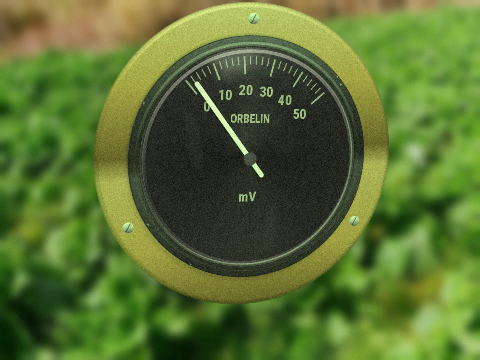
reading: 2; mV
